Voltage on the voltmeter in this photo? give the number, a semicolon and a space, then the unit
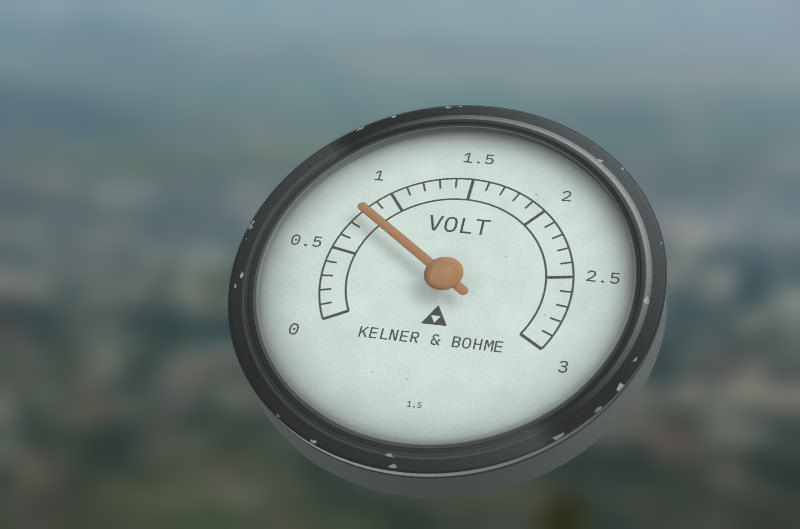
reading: 0.8; V
